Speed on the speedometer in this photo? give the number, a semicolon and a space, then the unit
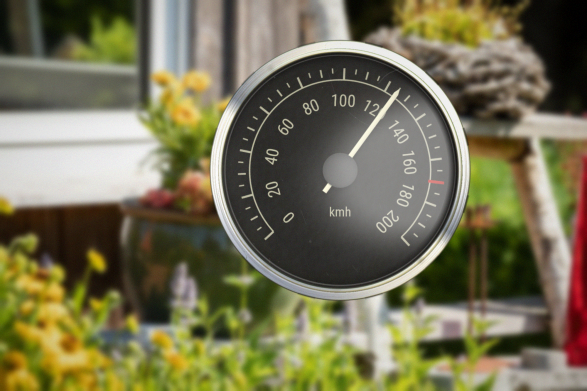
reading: 125; km/h
